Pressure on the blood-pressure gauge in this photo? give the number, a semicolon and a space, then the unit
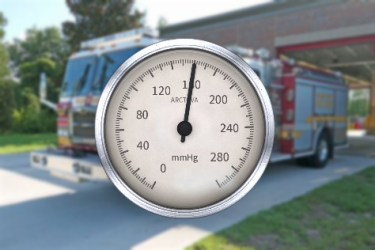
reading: 160; mmHg
